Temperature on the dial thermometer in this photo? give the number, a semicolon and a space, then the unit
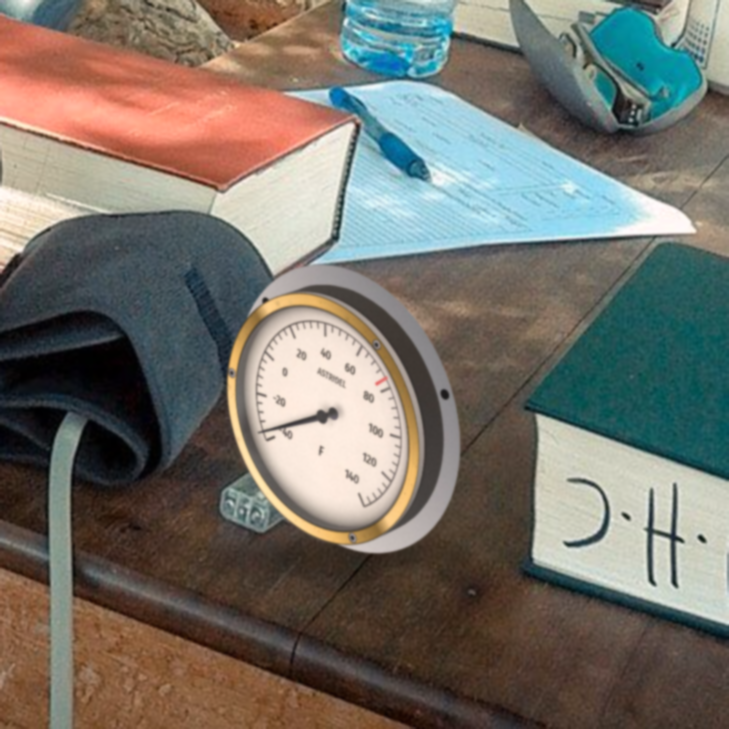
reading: -36; °F
